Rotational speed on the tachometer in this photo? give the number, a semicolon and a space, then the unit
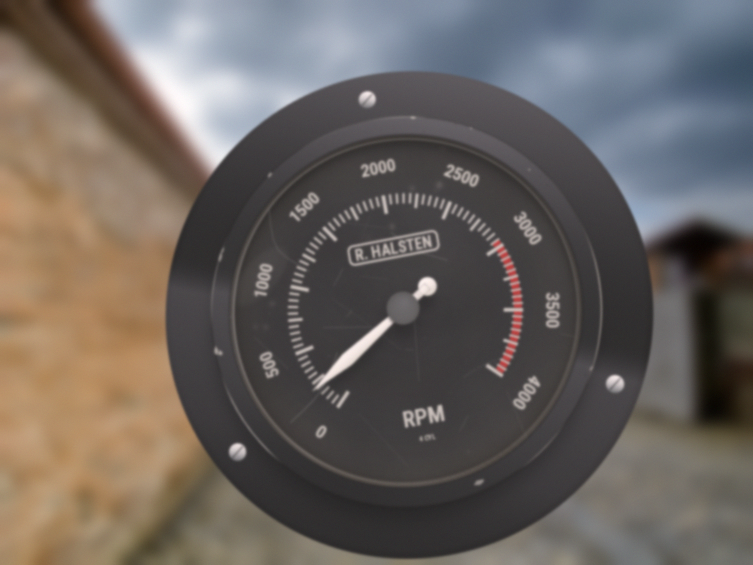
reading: 200; rpm
